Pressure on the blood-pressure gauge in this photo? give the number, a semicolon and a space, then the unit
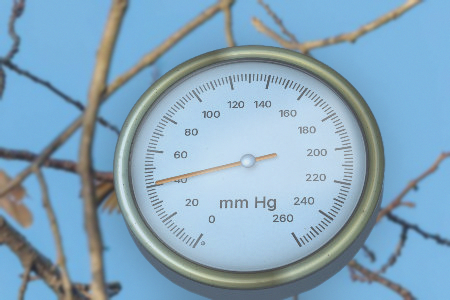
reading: 40; mmHg
